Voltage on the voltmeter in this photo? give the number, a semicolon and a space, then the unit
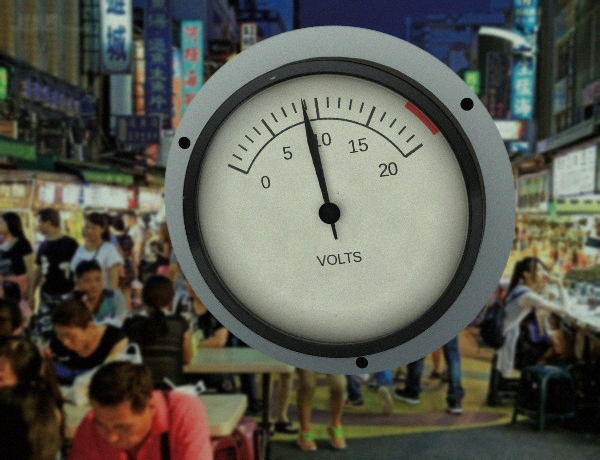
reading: 9; V
